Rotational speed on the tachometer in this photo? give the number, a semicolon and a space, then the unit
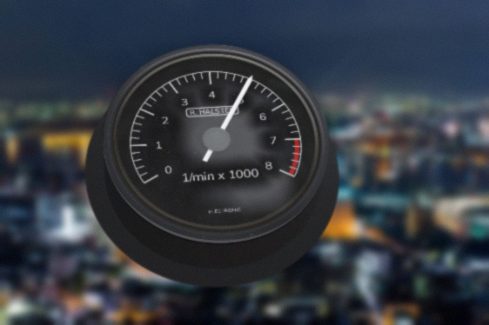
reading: 5000; rpm
